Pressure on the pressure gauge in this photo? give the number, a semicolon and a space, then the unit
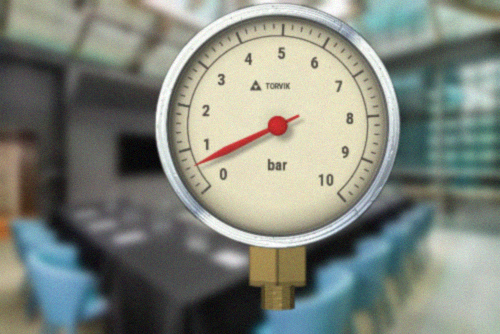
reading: 0.6; bar
